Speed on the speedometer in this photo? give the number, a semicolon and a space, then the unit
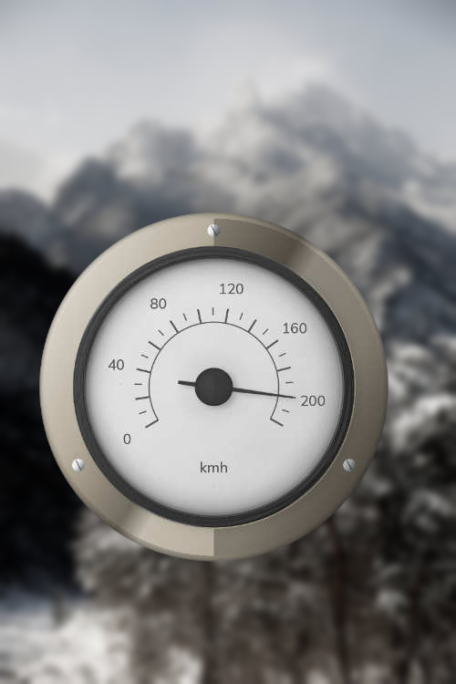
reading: 200; km/h
